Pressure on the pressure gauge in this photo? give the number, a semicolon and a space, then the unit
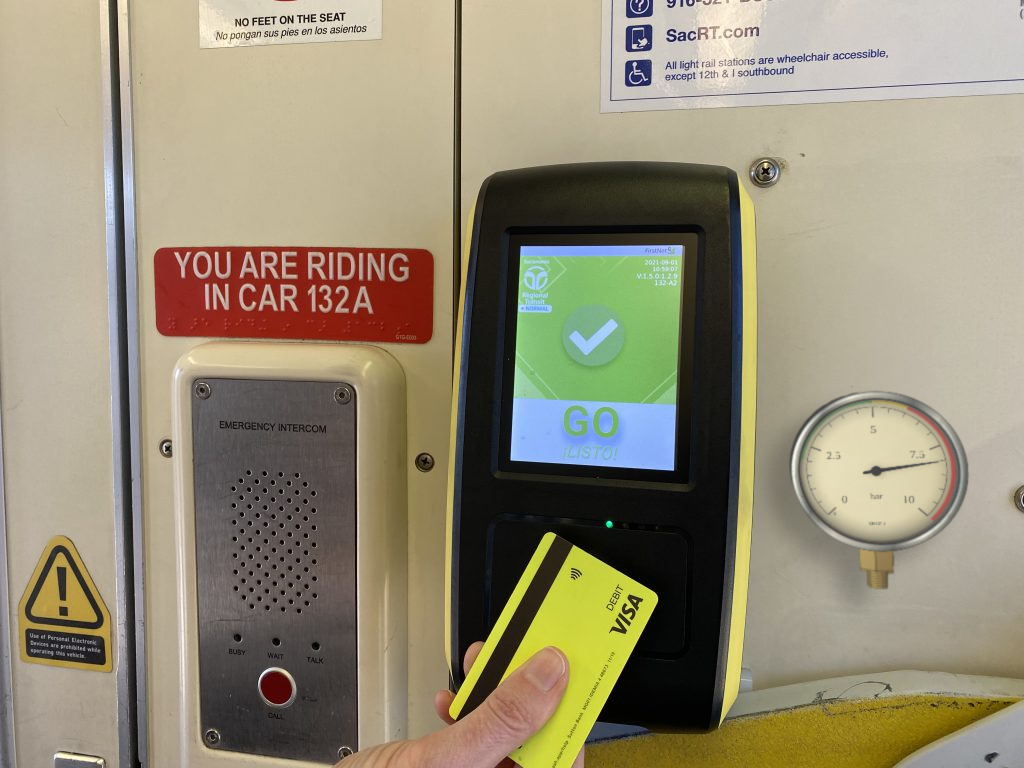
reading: 8; bar
